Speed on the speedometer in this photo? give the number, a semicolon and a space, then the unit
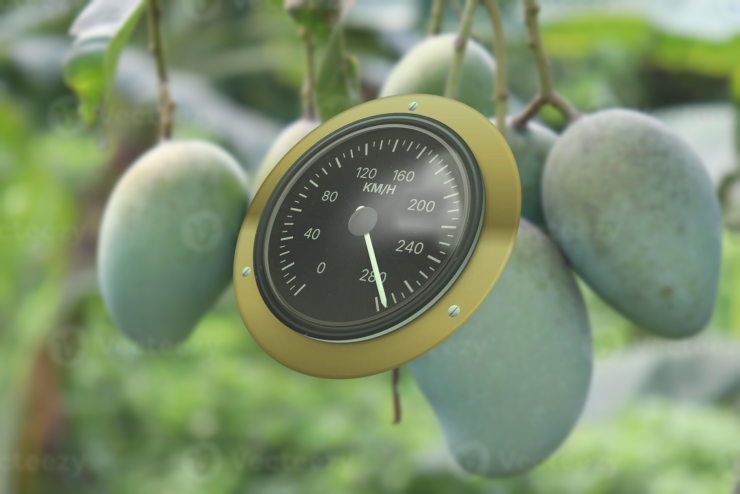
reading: 275; km/h
